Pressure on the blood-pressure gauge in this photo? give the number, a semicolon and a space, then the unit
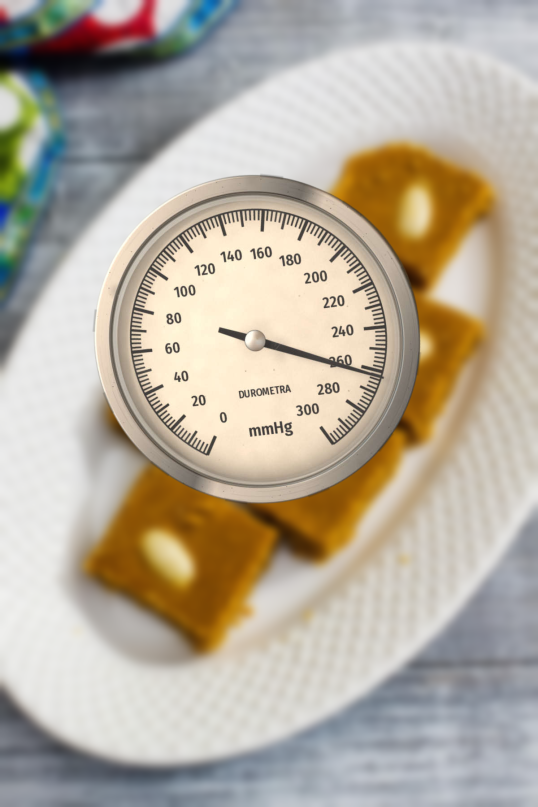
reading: 262; mmHg
